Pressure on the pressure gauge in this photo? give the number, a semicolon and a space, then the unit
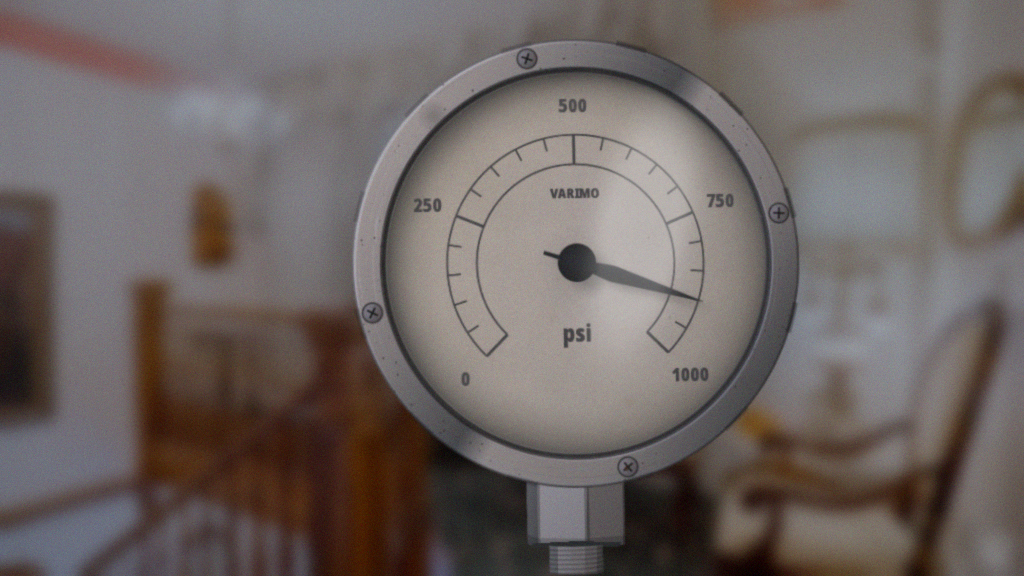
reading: 900; psi
